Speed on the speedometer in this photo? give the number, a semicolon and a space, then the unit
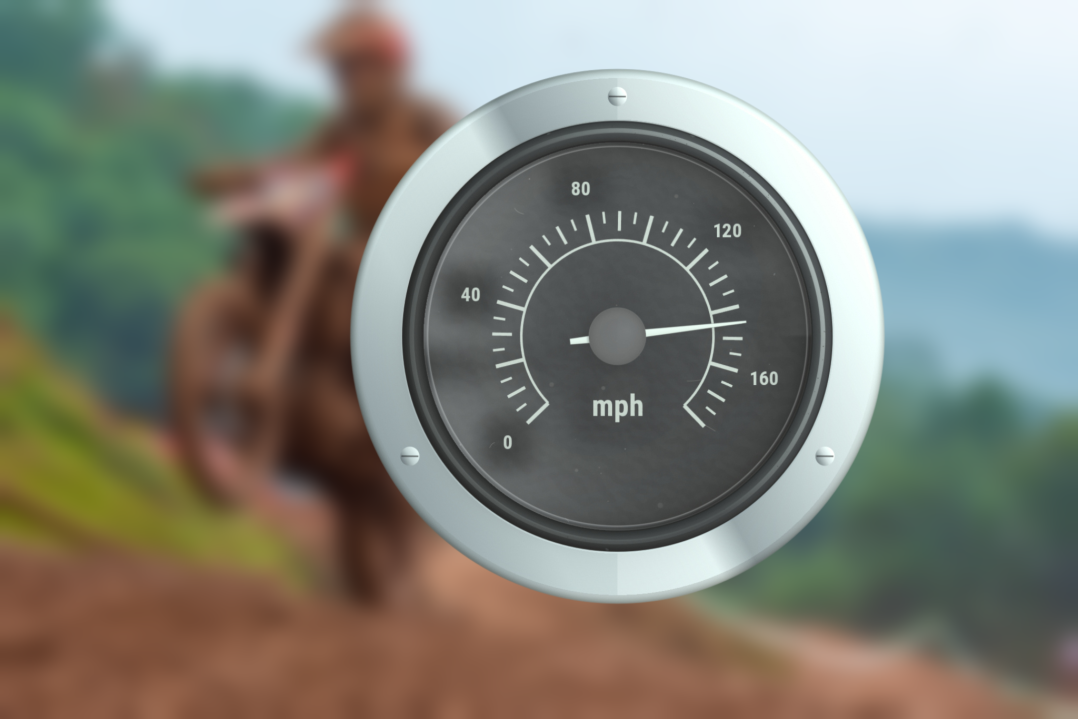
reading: 145; mph
